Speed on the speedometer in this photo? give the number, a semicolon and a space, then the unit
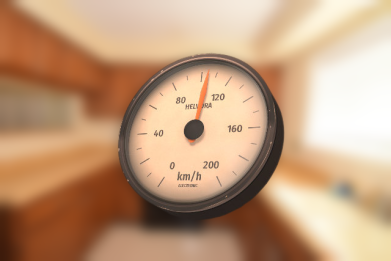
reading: 105; km/h
